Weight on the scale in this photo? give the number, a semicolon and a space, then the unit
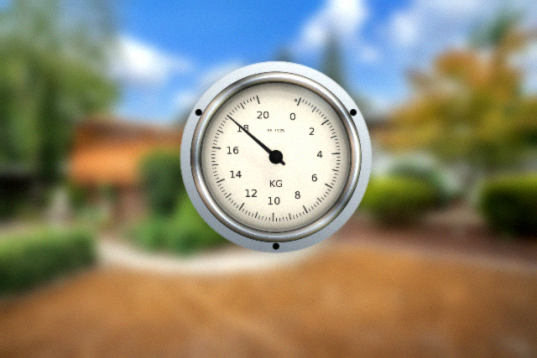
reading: 18; kg
